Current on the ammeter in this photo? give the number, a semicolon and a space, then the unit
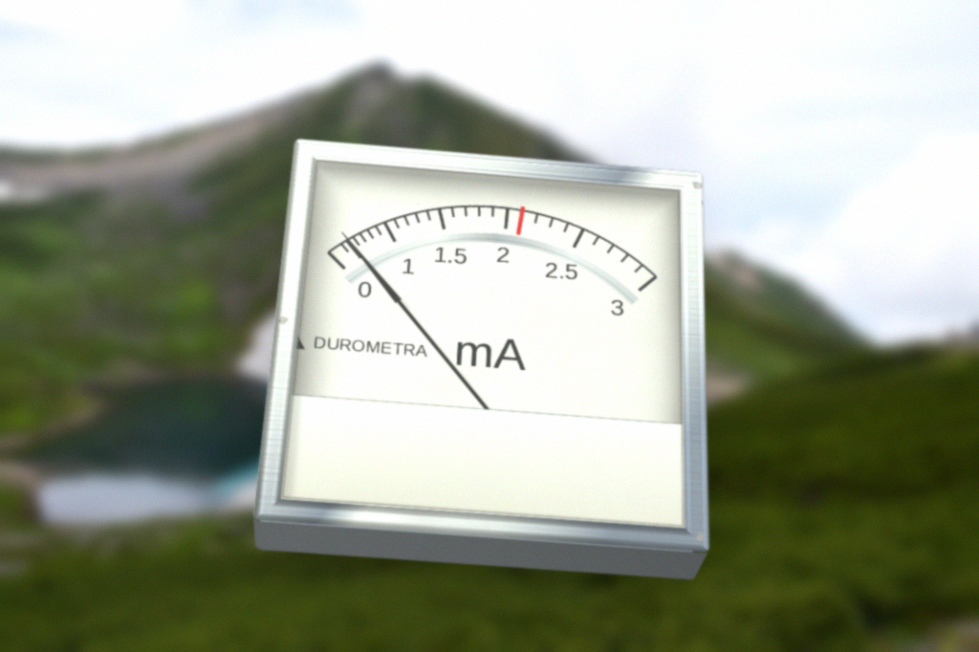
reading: 0.5; mA
